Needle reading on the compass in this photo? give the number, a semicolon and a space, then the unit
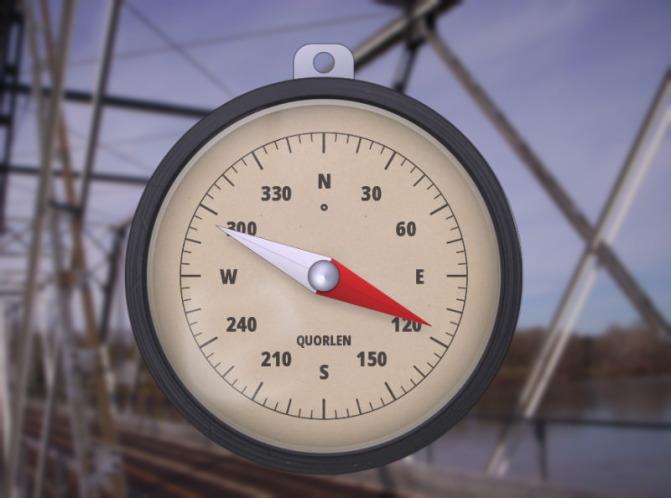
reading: 115; °
